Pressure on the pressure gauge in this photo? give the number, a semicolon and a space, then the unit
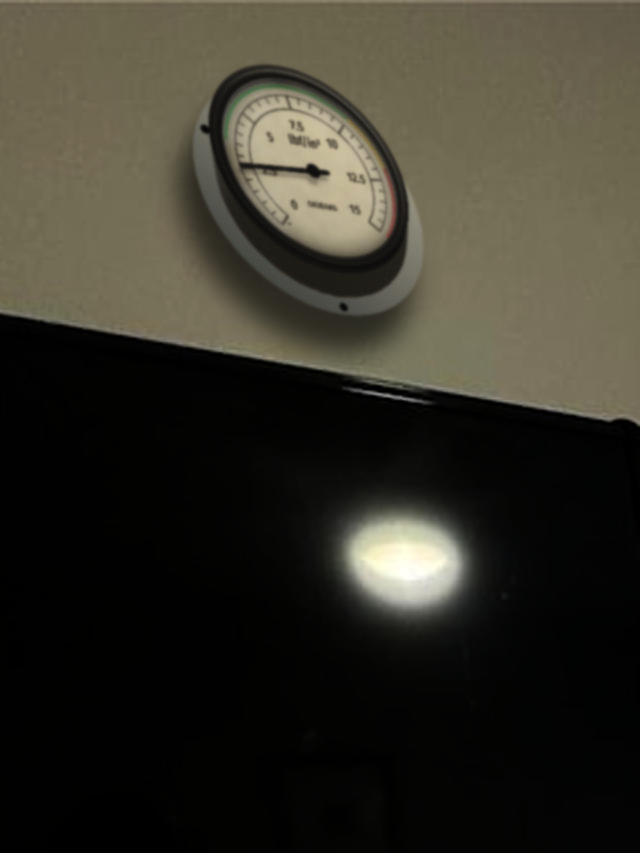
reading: 2.5; psi
